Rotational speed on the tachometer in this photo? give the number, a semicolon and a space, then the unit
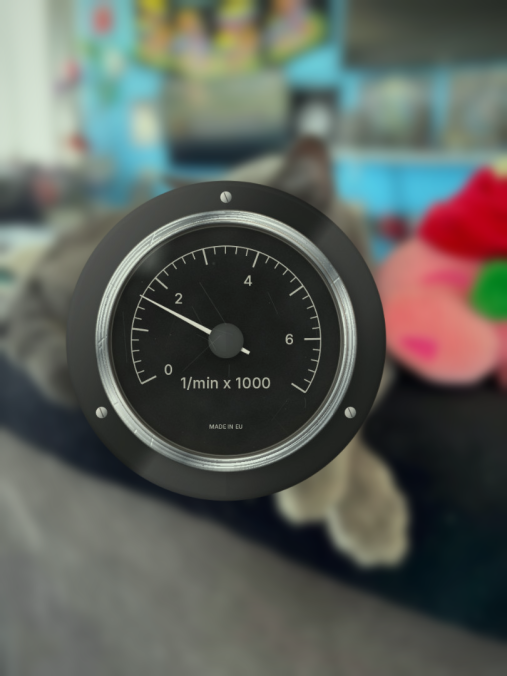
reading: 1600; rpm
